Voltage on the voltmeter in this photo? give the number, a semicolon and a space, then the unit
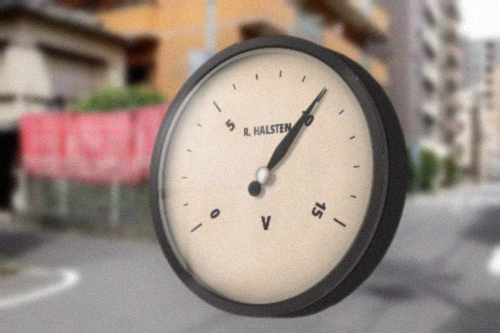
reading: 10; V
